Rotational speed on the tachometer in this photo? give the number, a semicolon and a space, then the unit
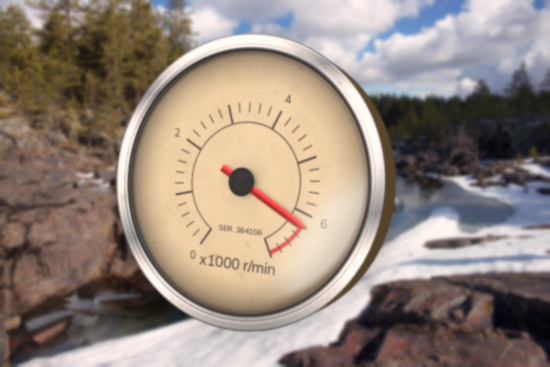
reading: 6200; rpm
